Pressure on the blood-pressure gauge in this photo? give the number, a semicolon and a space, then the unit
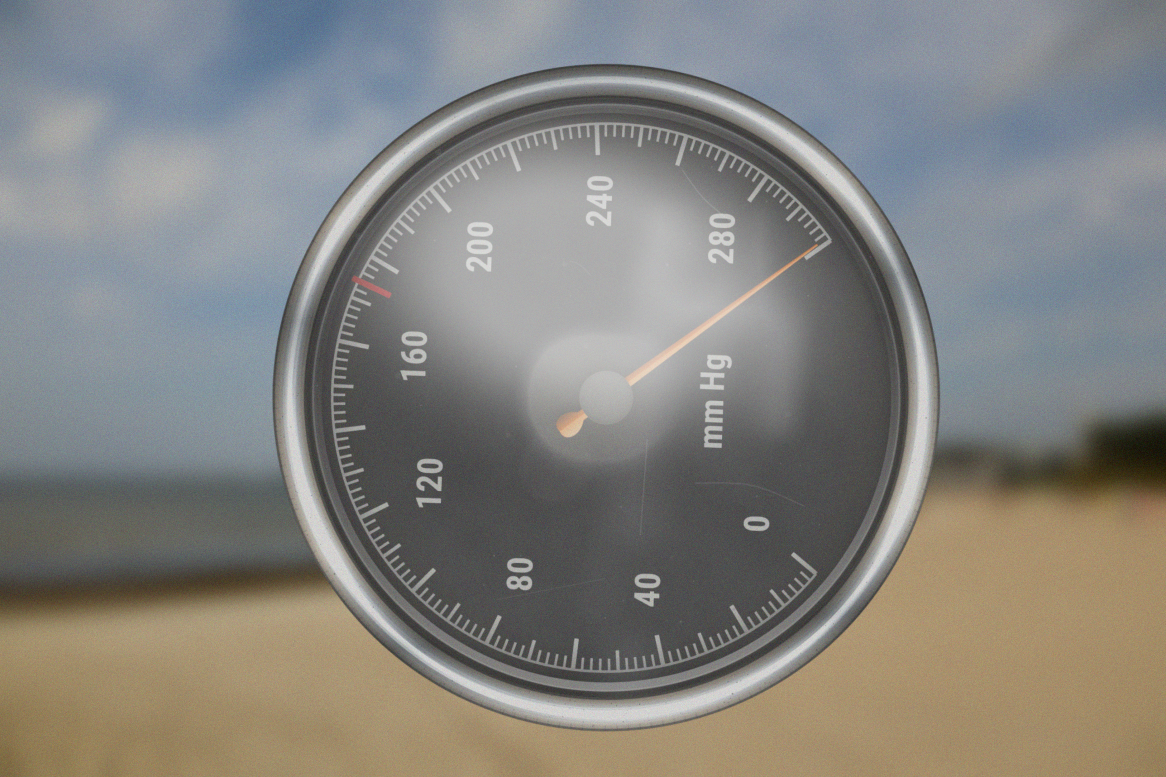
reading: 299; mmHg
